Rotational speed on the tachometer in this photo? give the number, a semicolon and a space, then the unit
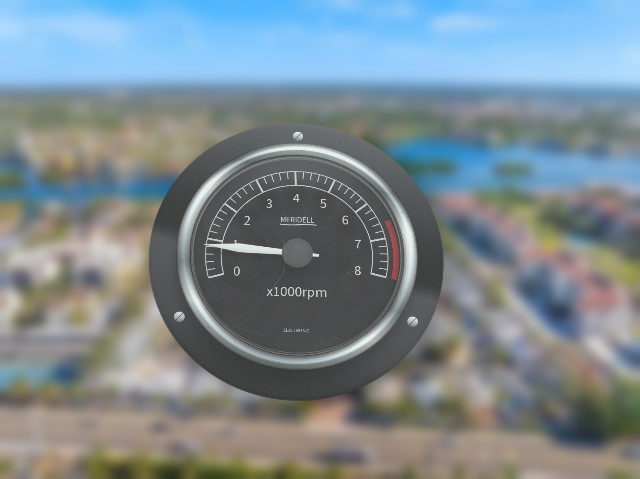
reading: 800; rpm
